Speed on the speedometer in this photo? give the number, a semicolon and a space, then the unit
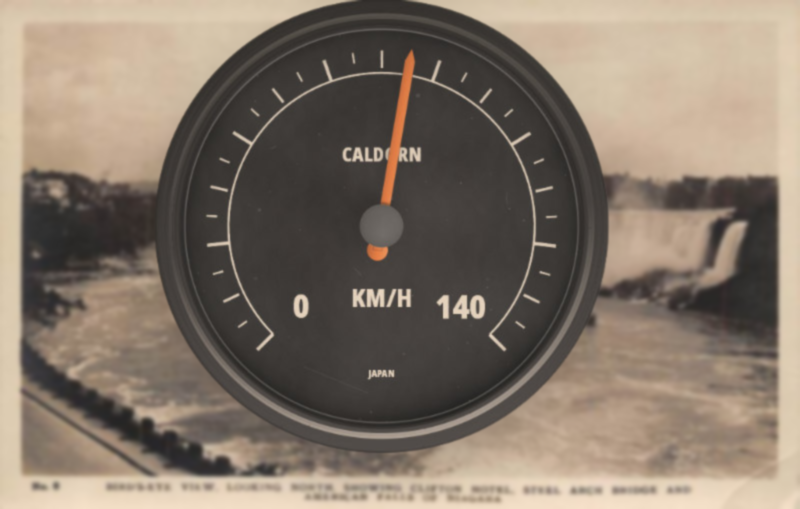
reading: 75; km/h
